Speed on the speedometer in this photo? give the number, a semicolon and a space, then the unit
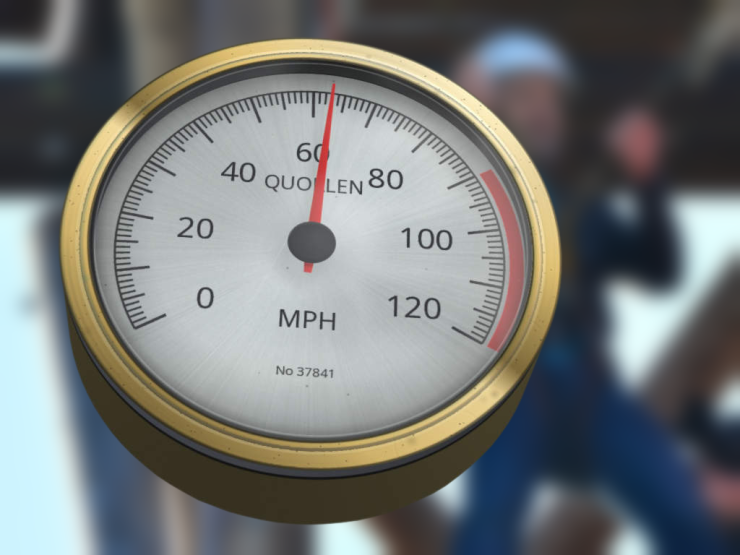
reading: 63; mph
